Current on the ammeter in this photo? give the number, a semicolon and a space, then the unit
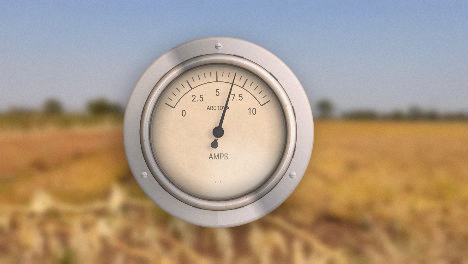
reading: 6.5; A
